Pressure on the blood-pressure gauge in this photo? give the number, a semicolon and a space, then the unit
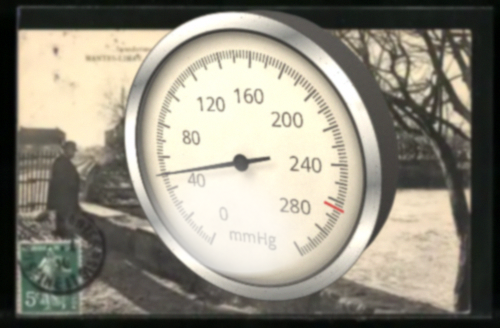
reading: 50; mmHg
